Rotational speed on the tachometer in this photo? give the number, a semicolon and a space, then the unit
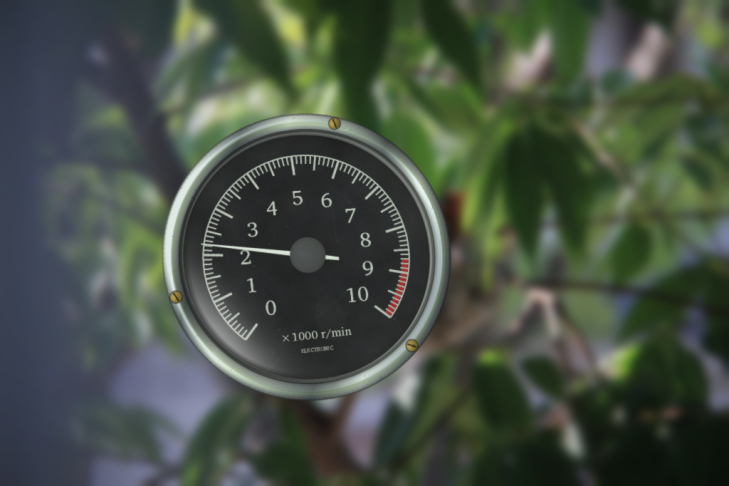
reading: 2200; rpm
